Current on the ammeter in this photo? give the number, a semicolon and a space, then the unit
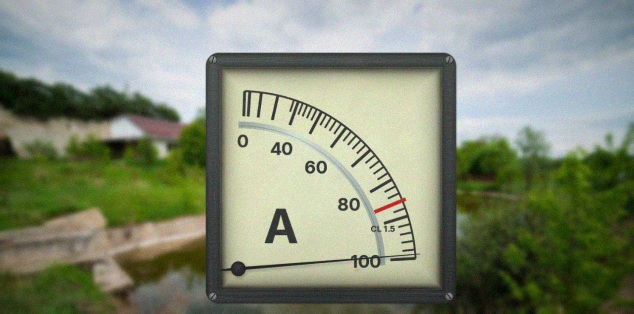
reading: 99; A
